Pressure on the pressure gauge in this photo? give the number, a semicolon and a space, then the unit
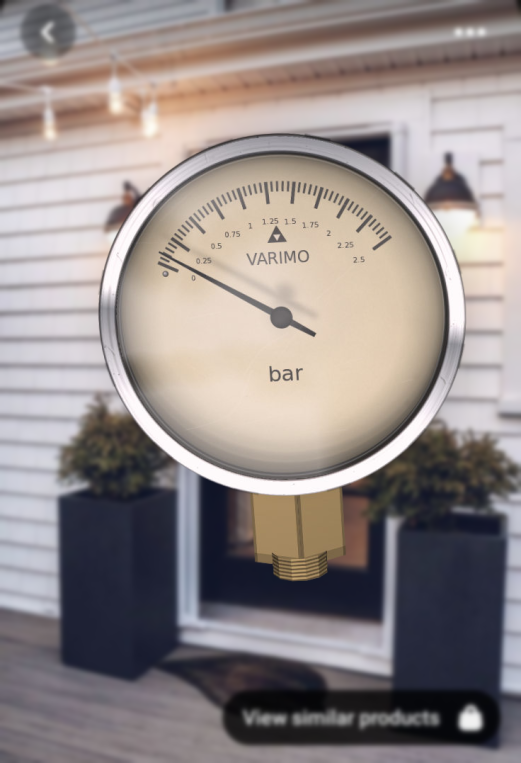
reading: 0.1; bar
